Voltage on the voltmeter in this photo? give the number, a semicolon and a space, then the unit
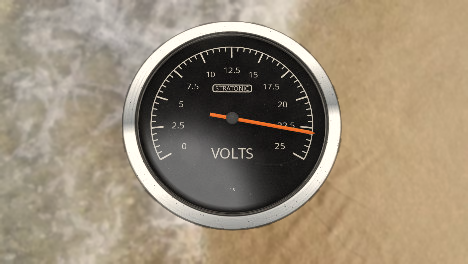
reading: 23; V
